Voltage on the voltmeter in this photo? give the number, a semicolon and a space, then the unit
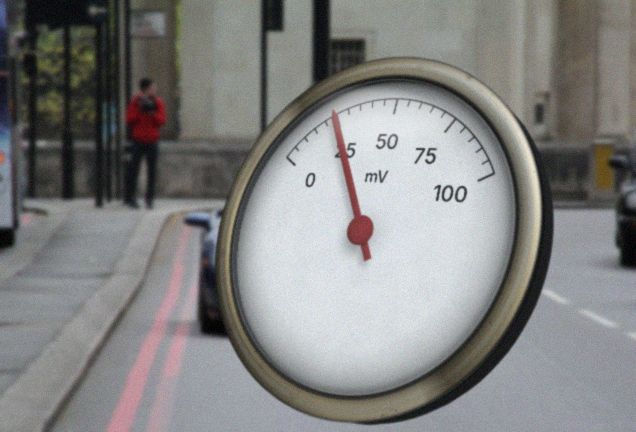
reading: 25; mV
